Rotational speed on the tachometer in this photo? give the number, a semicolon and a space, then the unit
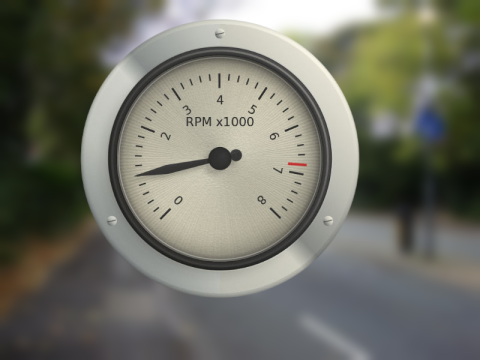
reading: 1000; rpm
